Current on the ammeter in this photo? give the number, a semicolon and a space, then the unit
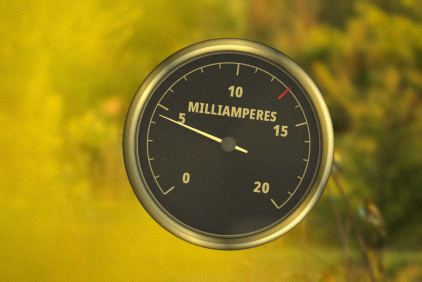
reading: 4.5; mA
